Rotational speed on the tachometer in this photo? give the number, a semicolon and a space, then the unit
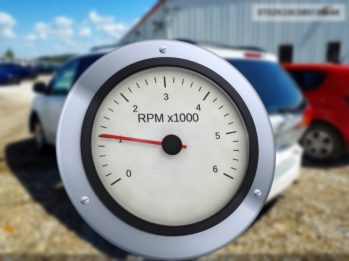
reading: 1000; rpm
